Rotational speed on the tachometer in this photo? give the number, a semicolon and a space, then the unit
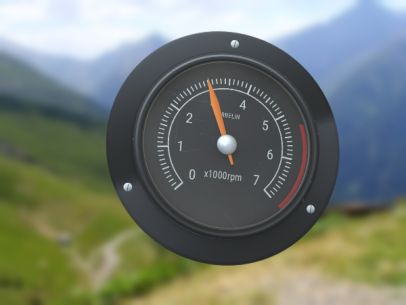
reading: 3000; rpm
